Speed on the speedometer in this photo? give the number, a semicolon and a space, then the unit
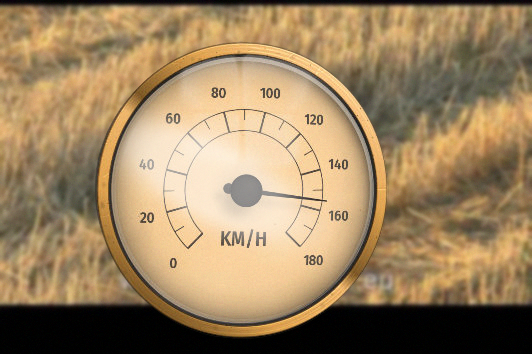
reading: 155; km/h
